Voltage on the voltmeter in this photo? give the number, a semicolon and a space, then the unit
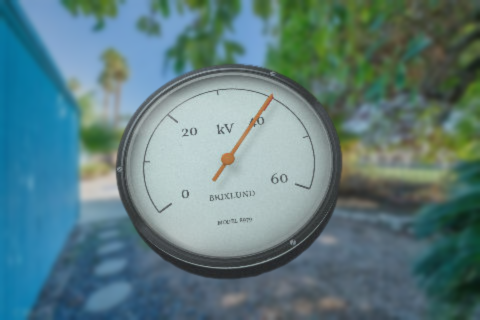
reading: 40; kV
